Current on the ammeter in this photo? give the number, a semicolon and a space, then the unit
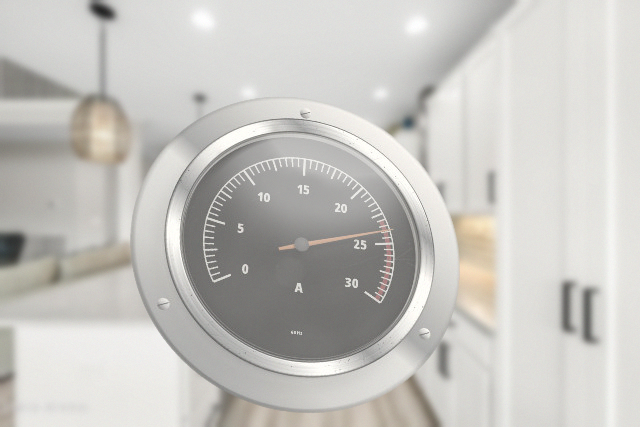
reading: 24; A
